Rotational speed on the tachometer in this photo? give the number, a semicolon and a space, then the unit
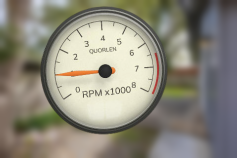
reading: 1000; rpm
